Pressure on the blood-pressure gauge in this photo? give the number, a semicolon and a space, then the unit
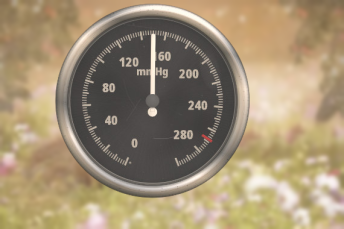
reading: 150; mmHg
